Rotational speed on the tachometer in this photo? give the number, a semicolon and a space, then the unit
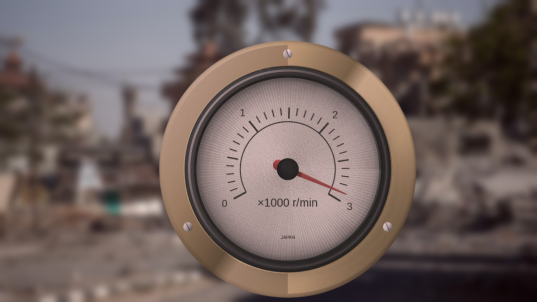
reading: 2900; rpm
